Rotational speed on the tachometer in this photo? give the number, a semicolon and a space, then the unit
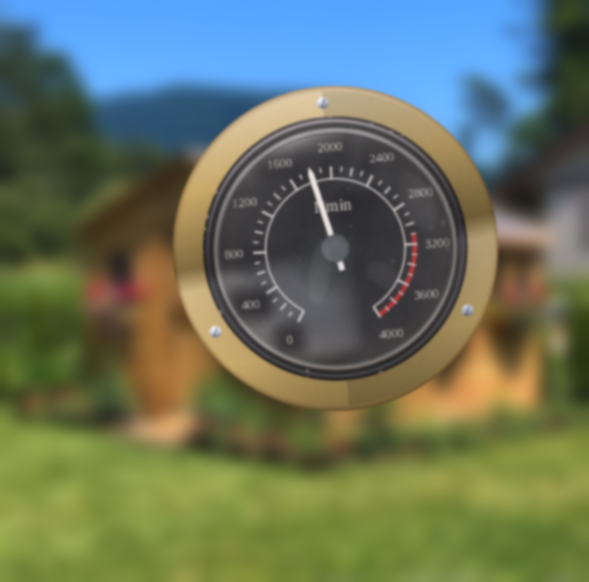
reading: 1800; rpm
